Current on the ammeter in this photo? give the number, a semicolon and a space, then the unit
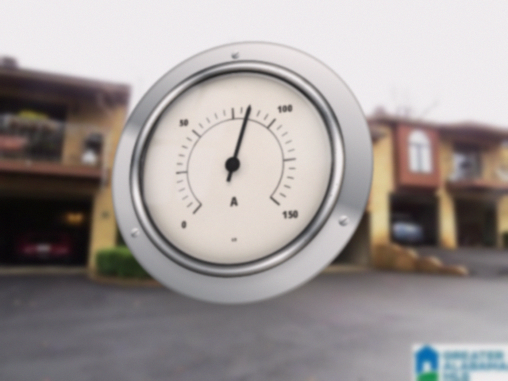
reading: 85; A
